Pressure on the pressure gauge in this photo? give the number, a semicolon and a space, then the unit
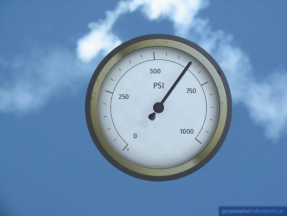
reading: 650; psi
